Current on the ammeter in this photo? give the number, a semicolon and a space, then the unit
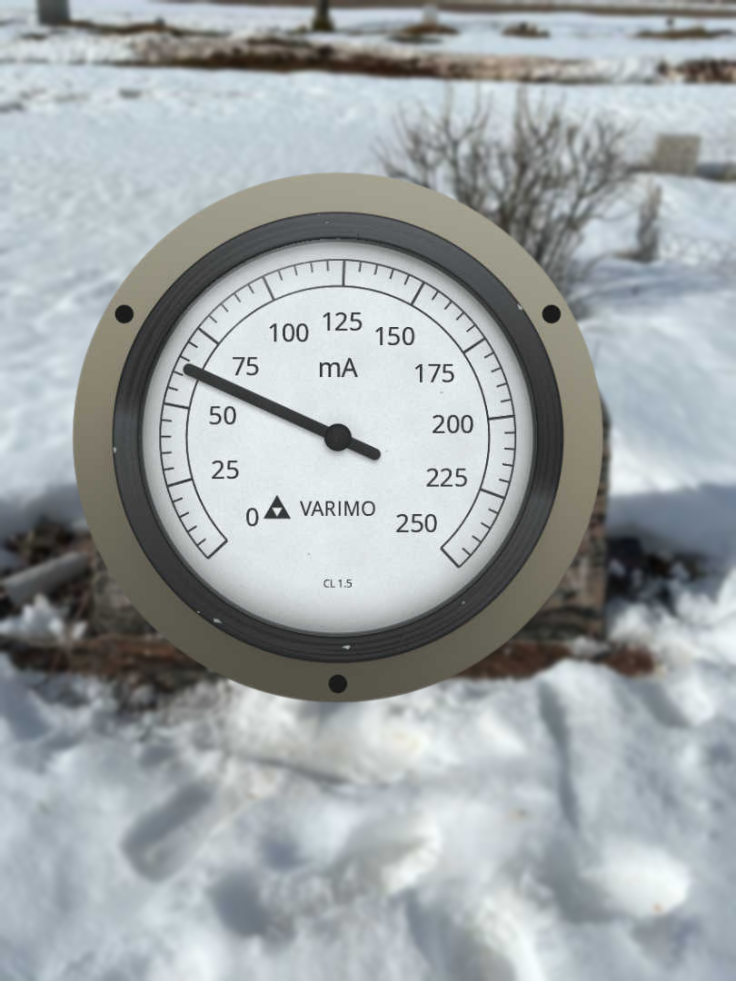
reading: 62.5; mA
